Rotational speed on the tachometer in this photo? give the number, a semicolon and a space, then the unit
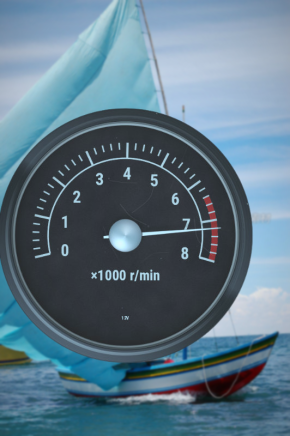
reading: 7200; rpm
